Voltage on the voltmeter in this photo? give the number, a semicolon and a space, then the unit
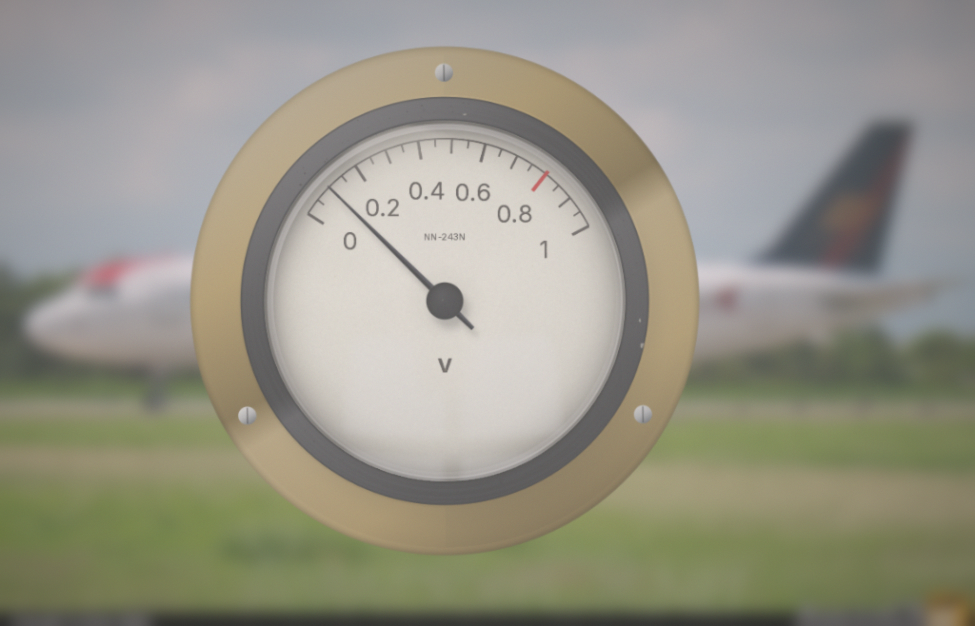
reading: 0.1; V
